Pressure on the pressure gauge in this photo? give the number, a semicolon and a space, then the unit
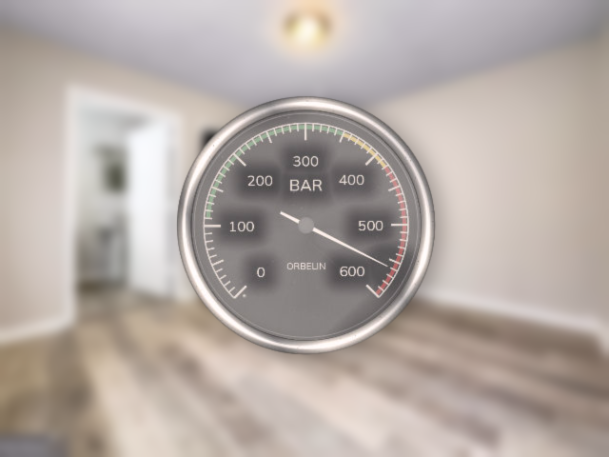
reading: 560; bar
